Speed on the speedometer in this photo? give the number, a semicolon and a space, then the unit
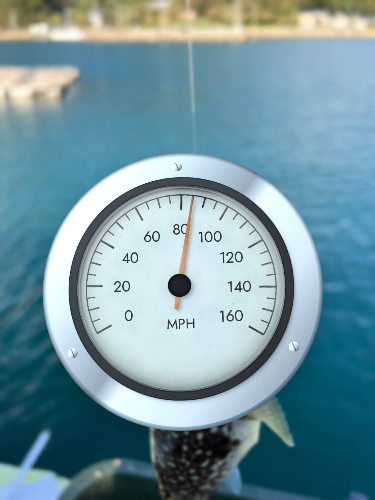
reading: 85; mph
